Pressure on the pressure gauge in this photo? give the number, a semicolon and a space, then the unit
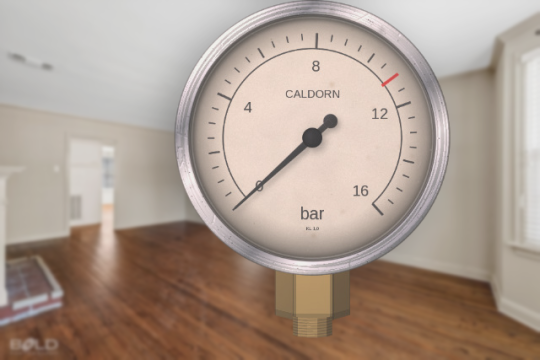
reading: 0; bar
